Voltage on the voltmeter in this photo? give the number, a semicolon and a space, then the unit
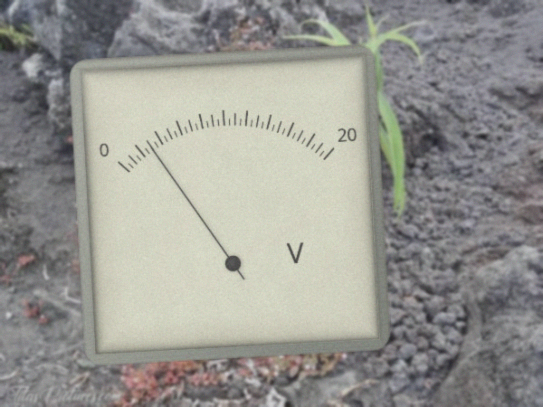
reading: 3; V
